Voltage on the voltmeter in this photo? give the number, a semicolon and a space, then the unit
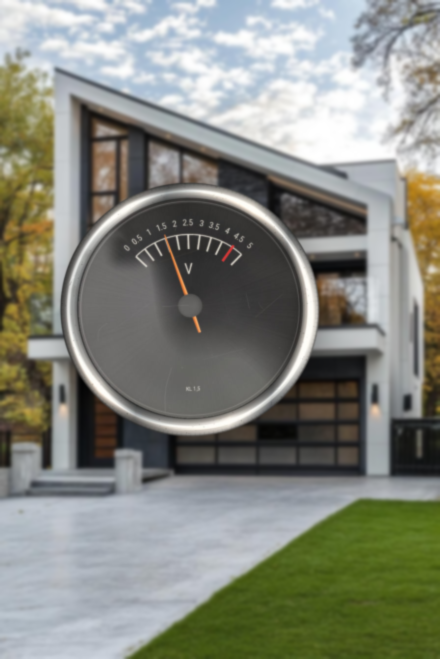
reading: 1.5; V
